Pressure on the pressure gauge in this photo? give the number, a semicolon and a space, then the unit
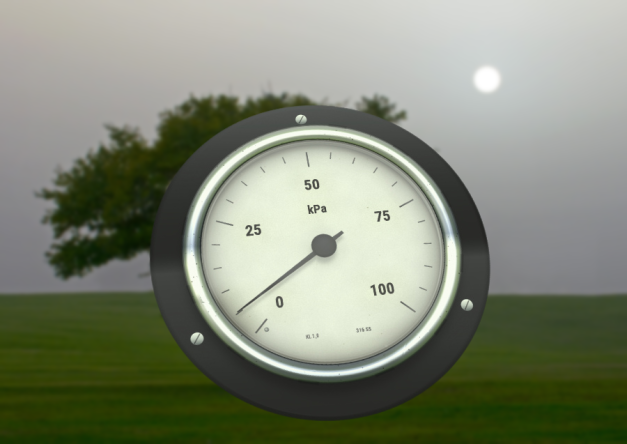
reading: 5; kPa
